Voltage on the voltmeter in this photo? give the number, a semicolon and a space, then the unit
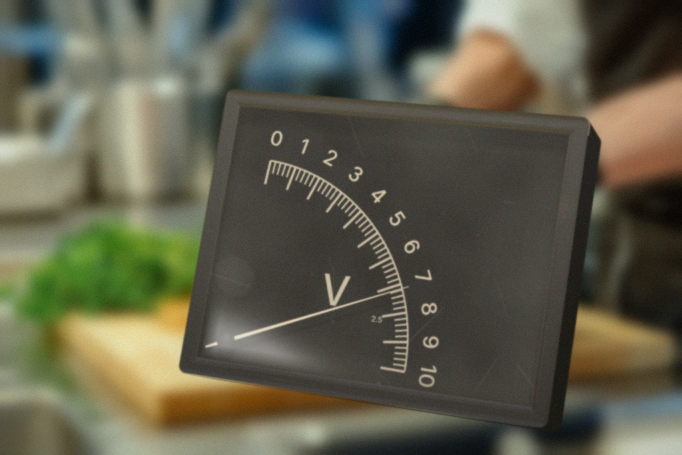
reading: 7.2; V
